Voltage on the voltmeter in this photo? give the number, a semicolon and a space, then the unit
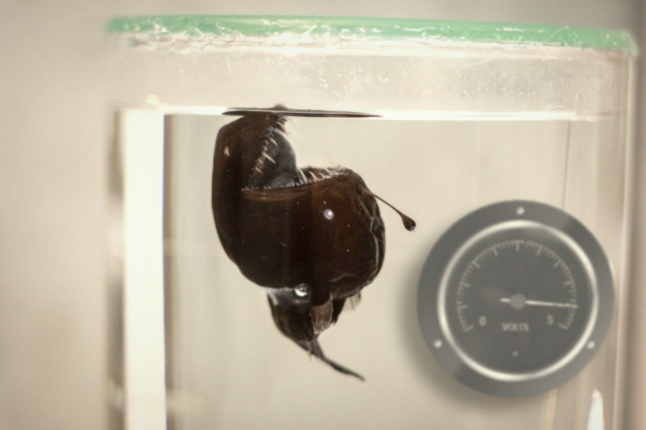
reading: 4.5; V
